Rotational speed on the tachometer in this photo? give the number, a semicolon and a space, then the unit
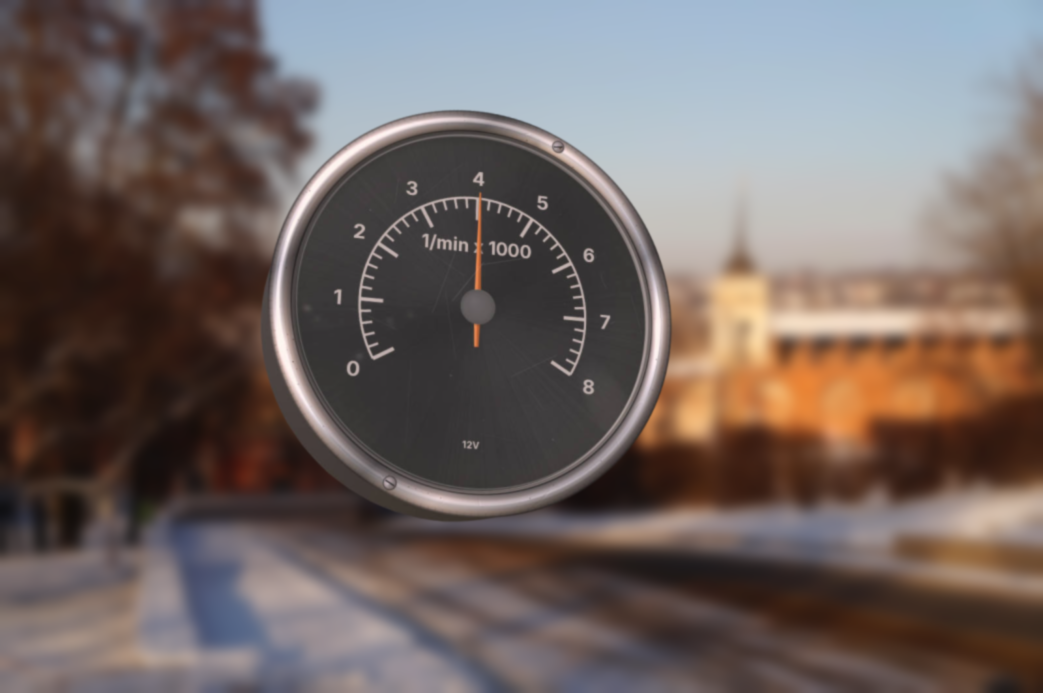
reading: 4000; rpm
